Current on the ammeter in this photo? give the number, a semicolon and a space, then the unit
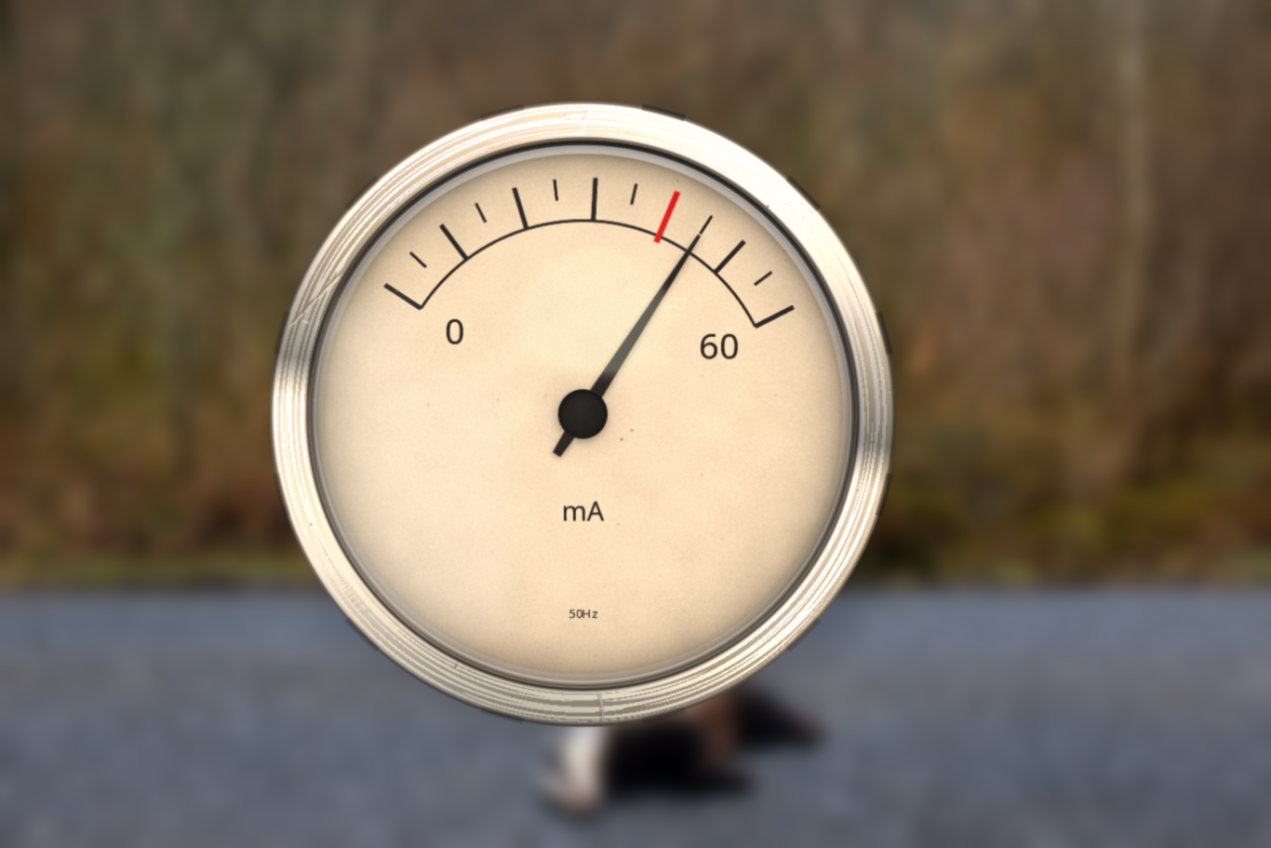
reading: 45; mA
